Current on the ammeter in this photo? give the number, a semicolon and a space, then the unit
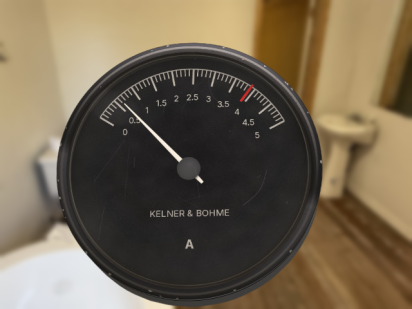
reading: 0.6; A
